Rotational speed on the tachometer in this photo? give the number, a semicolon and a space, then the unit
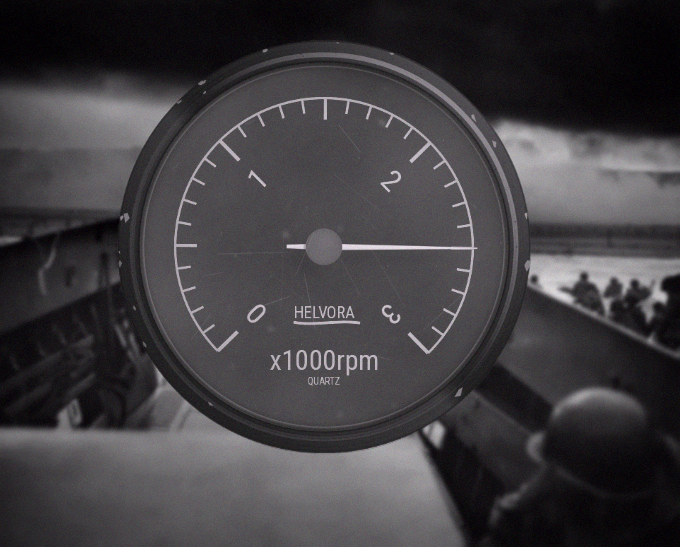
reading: 2500; rpm
